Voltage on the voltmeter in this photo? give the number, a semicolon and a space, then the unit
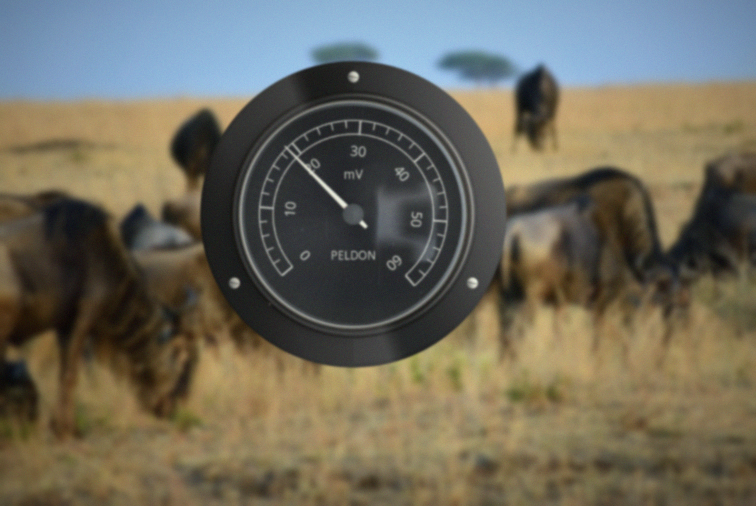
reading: 19; mV
